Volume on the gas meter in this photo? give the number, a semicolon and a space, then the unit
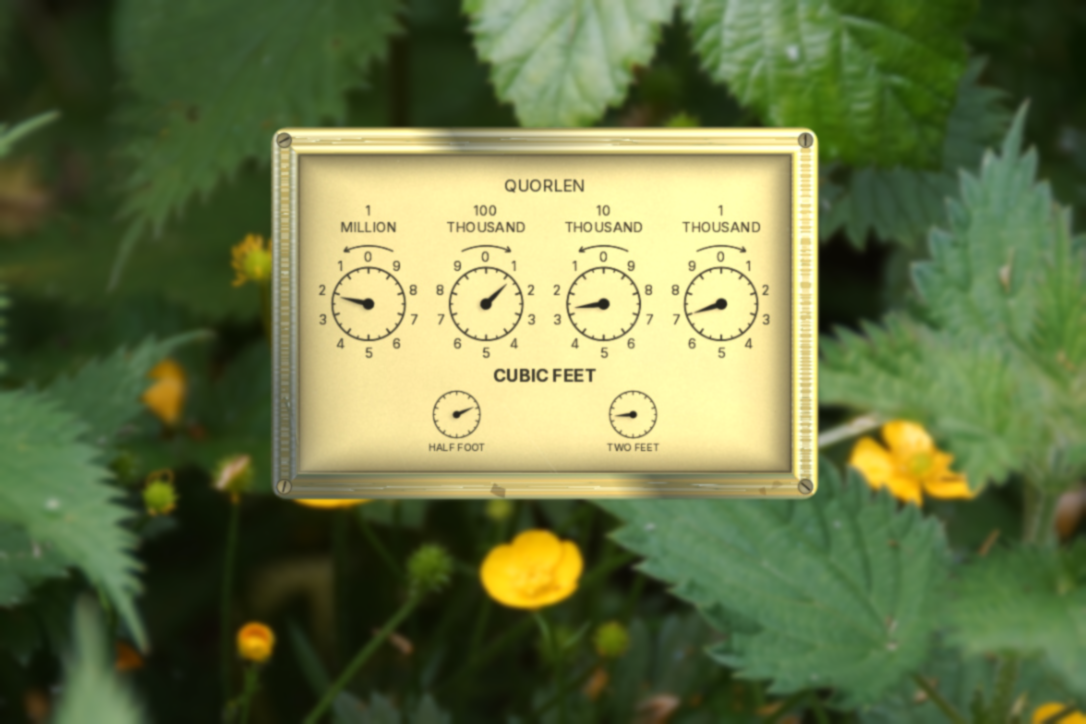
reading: 212700; ft³
